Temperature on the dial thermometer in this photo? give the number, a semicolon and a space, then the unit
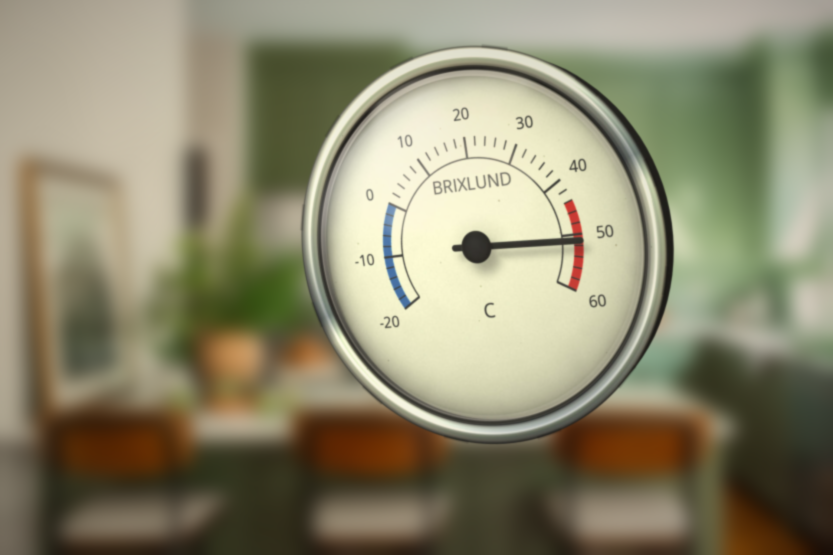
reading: 51; °C
